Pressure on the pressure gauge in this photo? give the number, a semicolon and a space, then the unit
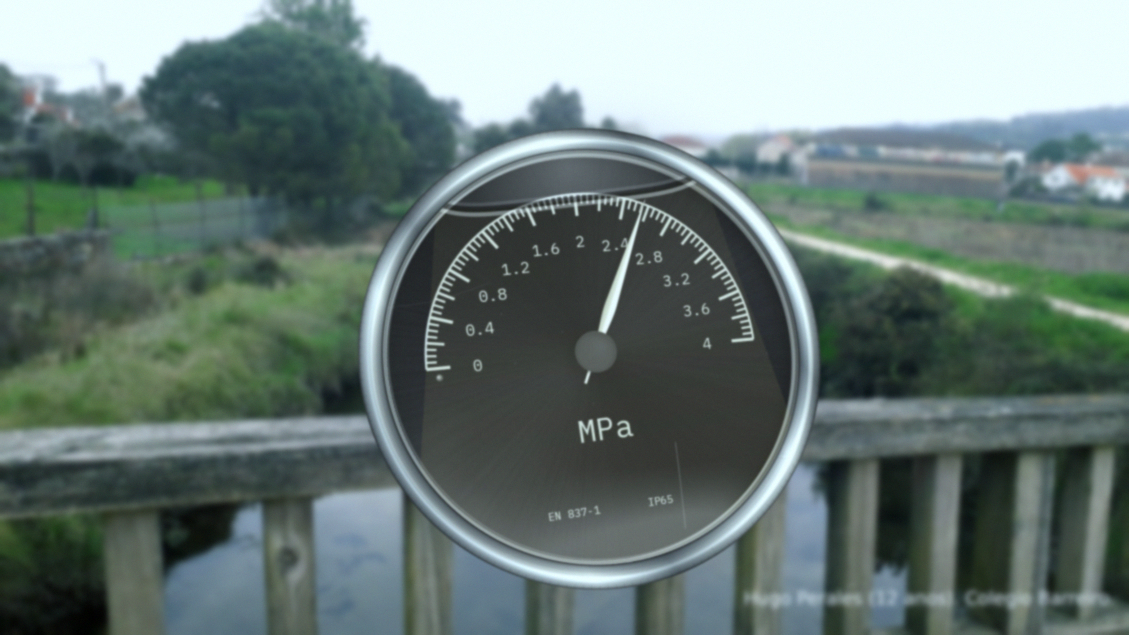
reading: 2.55; MPa
